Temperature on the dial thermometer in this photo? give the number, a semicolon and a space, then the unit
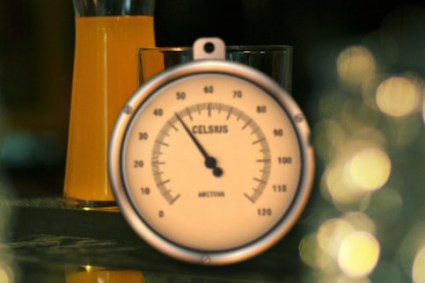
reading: 45; °C
